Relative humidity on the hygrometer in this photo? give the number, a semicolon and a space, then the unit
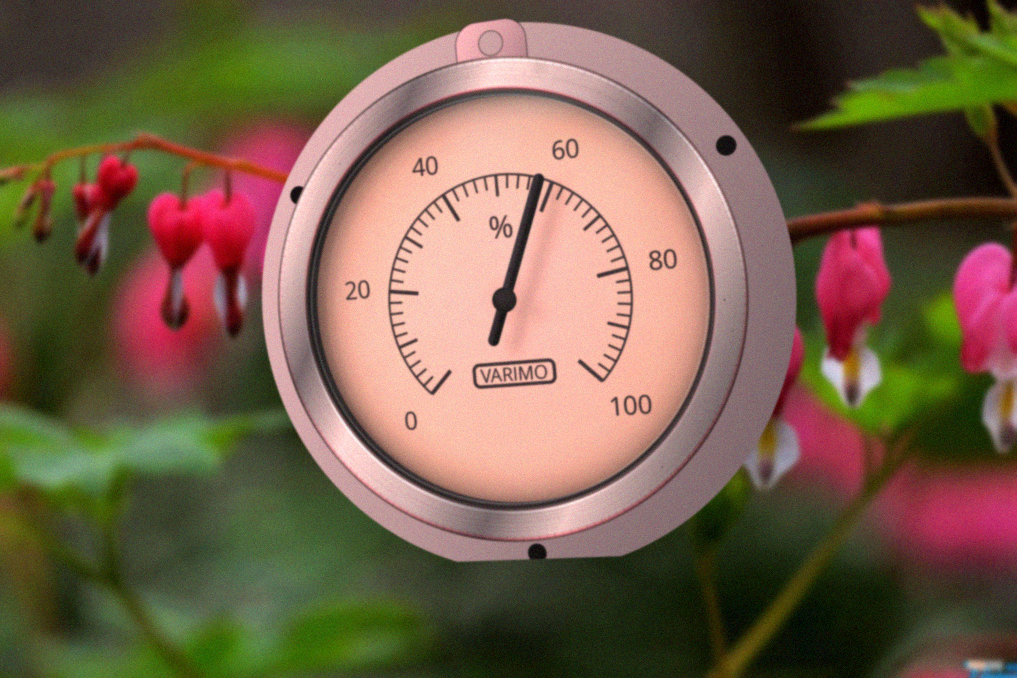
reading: 58; %
